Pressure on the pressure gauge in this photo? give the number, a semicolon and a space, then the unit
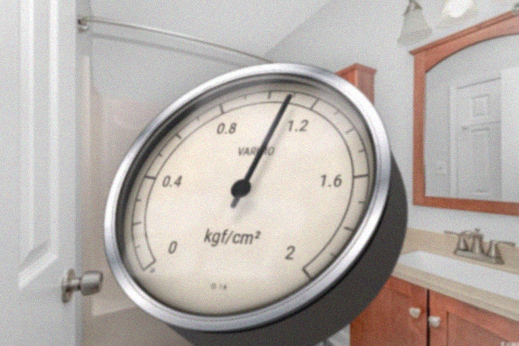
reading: 1.1; kg/cm²
